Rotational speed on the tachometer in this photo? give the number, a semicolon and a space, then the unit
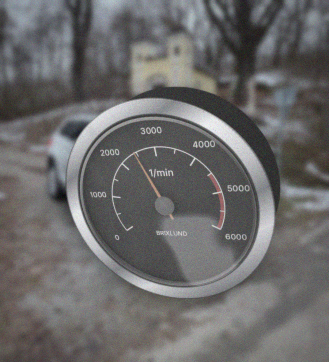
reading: 2500; rpm
